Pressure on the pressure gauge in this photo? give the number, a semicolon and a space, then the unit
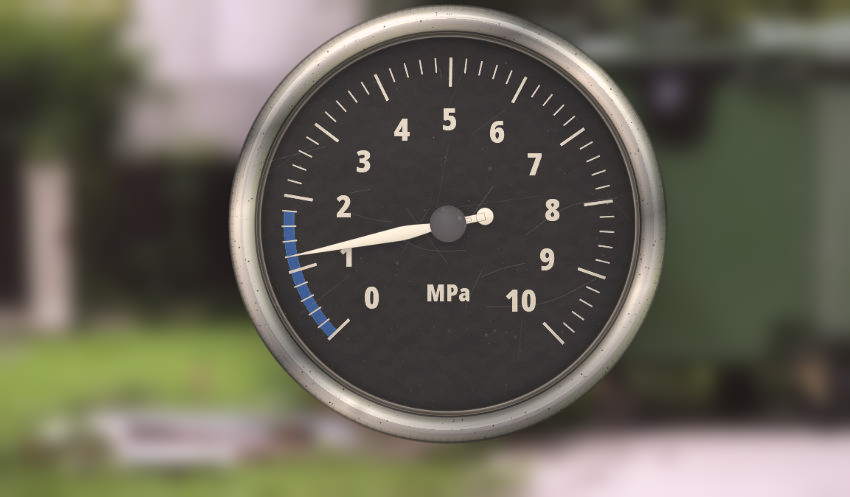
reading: 1.2; MPa
